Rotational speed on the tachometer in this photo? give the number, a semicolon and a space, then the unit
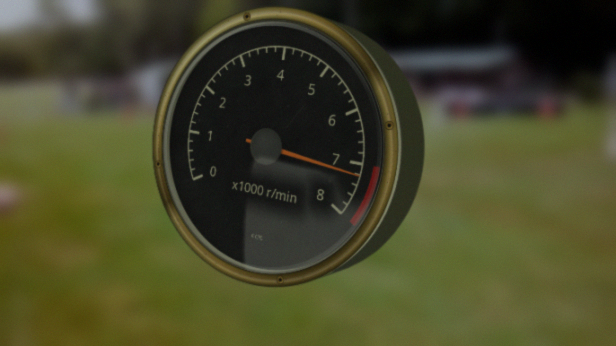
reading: 7200; rpm
